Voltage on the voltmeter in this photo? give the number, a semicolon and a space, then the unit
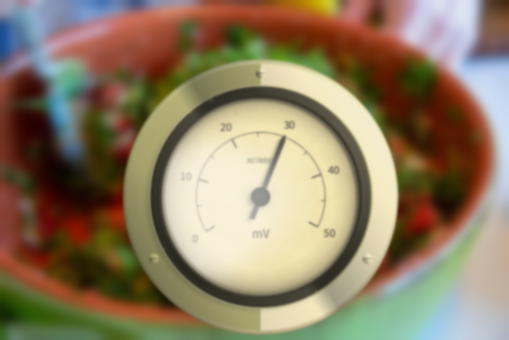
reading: 30; mV
